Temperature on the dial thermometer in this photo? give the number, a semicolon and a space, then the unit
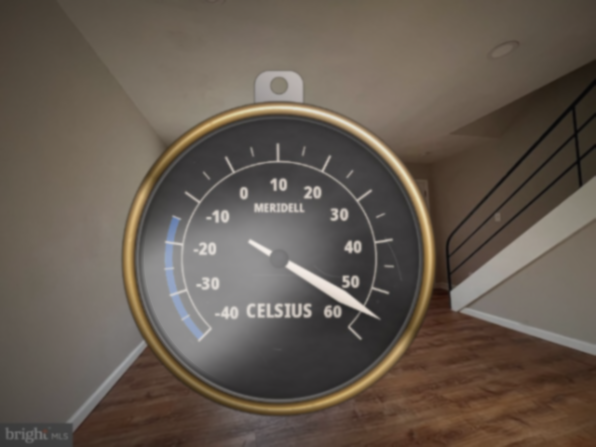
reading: 55; °C
